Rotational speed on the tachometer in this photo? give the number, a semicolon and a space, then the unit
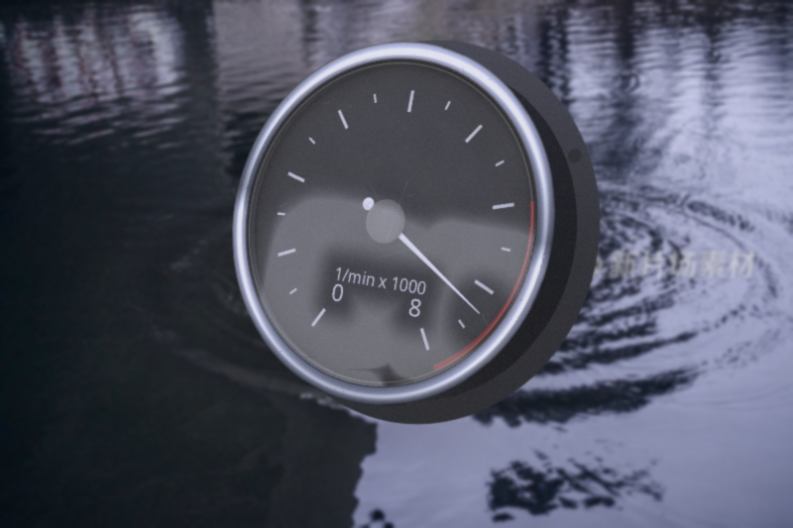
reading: 7250; rpm
